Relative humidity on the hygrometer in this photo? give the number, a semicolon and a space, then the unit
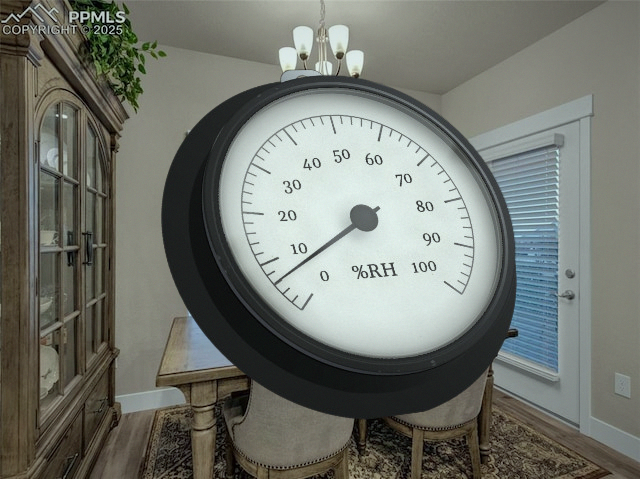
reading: 6; %
